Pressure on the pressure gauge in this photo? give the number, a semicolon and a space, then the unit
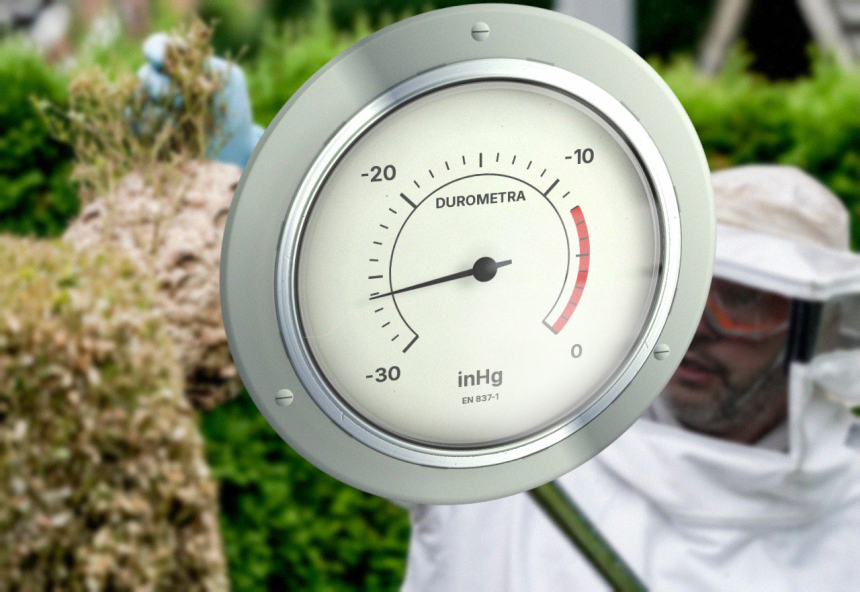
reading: -26; inHg
